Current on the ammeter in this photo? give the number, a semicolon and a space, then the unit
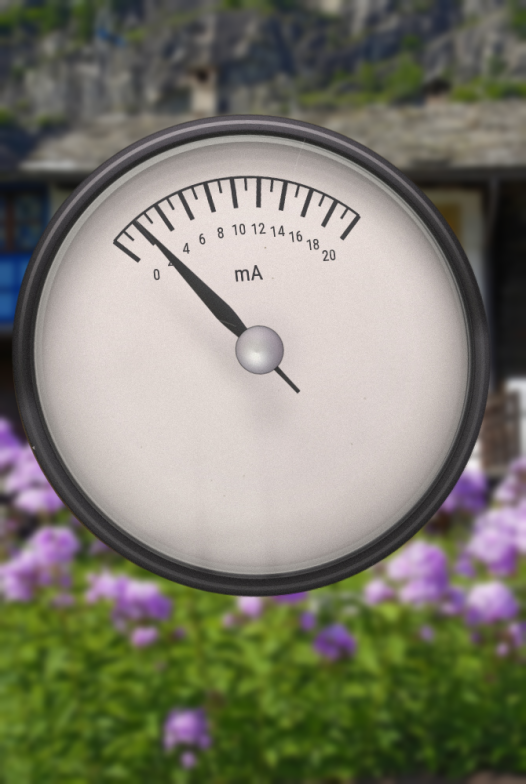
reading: 2; mA
